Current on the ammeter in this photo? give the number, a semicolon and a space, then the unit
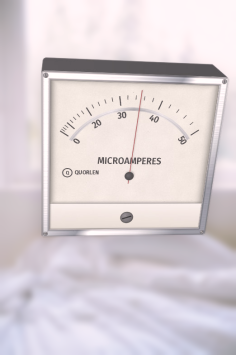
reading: 35; µA
